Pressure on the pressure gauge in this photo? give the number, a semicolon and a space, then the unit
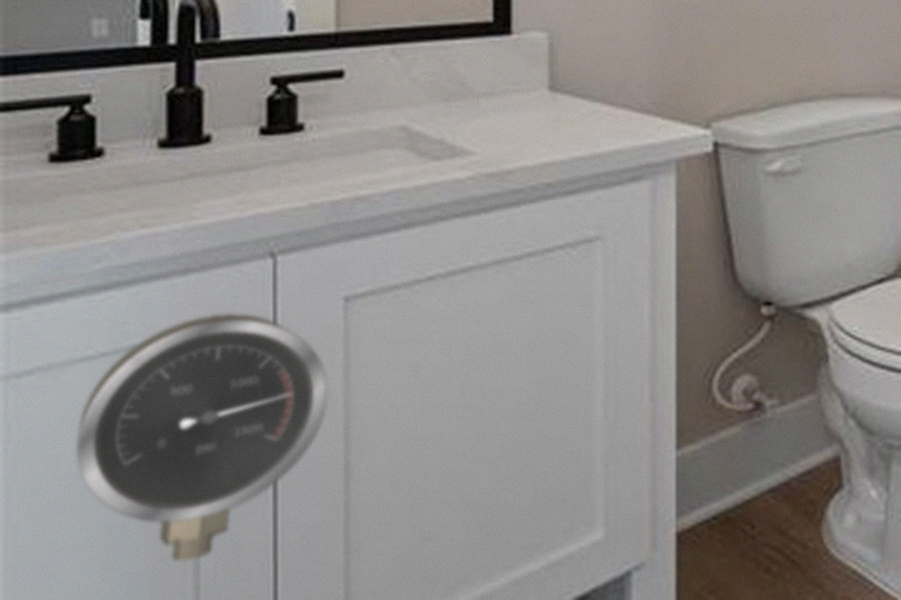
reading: 1250; psi
